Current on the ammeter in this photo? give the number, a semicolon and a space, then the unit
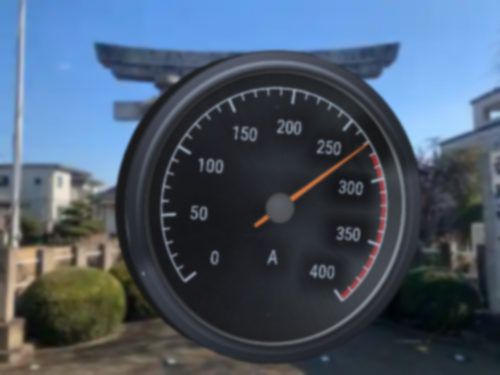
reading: 270; A
